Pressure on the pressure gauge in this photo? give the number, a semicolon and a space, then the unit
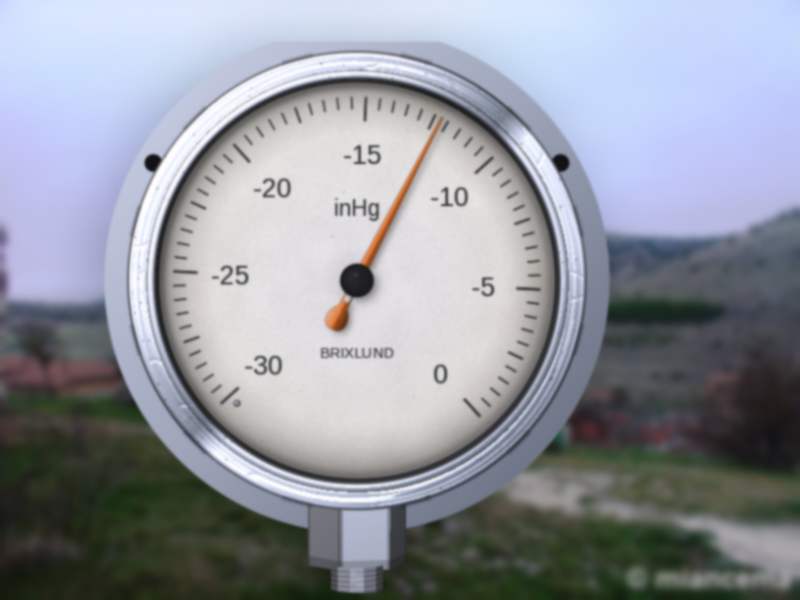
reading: -12.25; inHg
